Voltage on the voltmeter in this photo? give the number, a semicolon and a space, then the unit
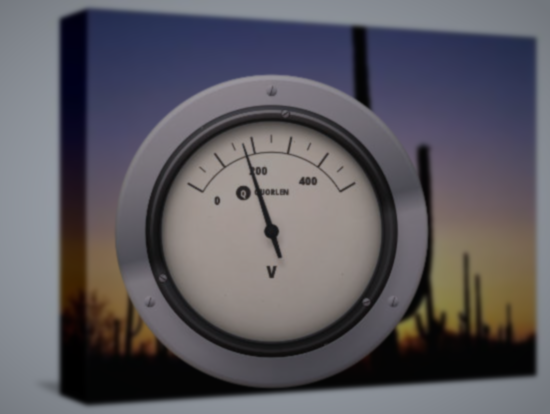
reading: 175; V
